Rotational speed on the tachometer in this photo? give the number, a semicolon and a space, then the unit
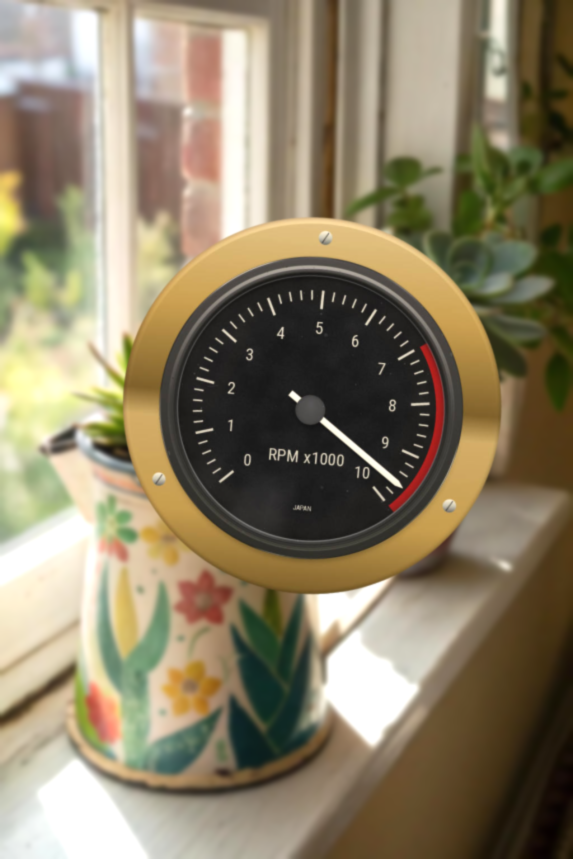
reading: 9600; rpm
